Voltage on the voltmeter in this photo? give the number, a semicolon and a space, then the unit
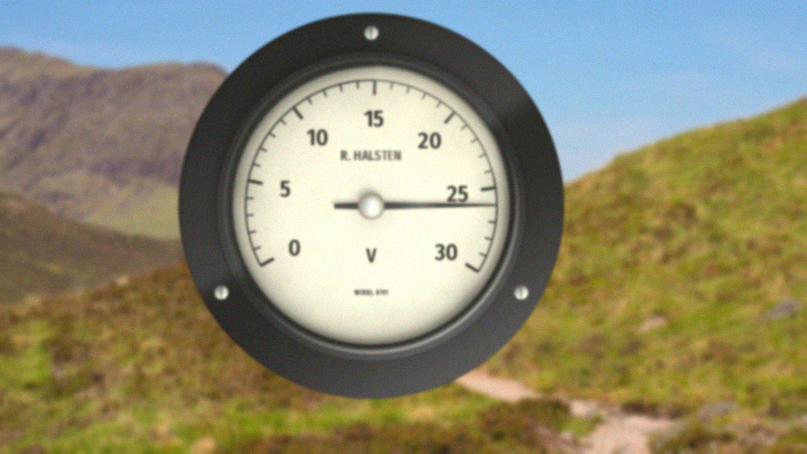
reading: 26; V
